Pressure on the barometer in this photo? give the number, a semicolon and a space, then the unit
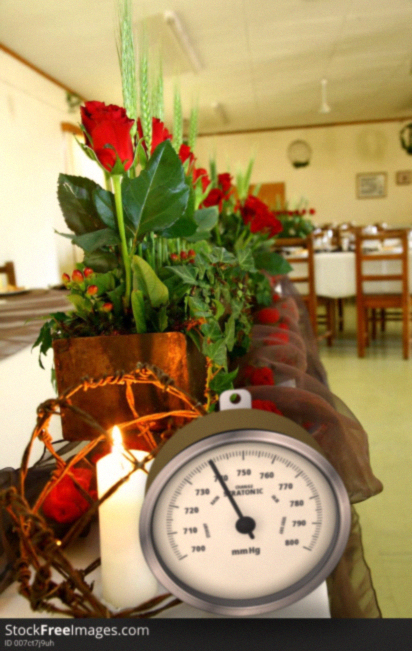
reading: 740; mmHg
